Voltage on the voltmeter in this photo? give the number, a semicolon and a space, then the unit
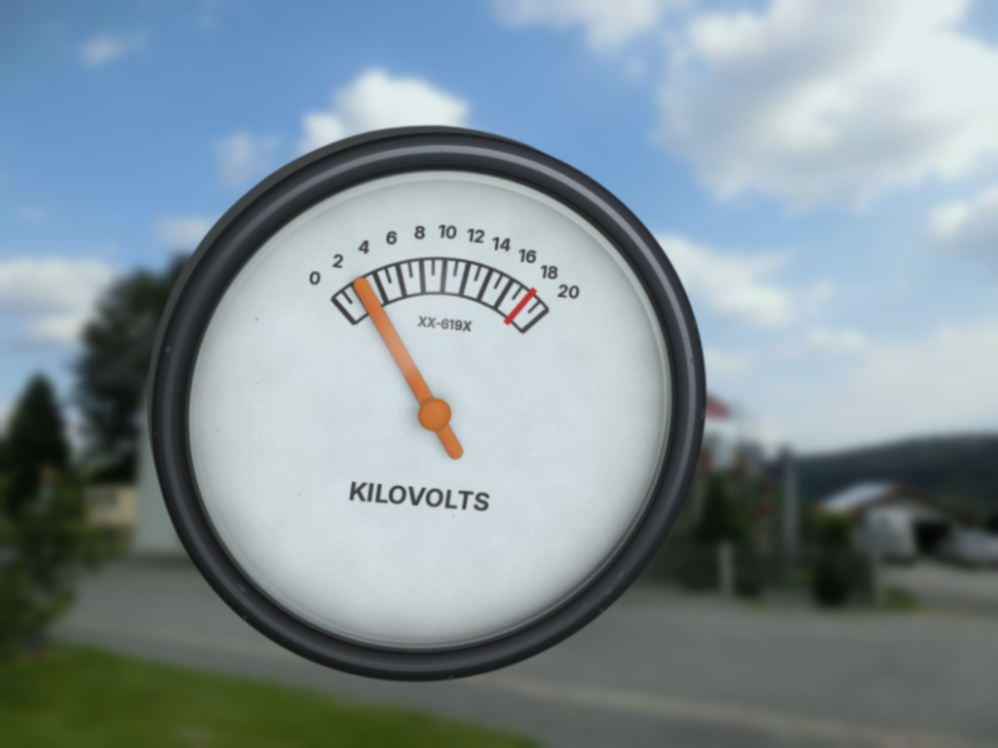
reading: 2.5; kV
